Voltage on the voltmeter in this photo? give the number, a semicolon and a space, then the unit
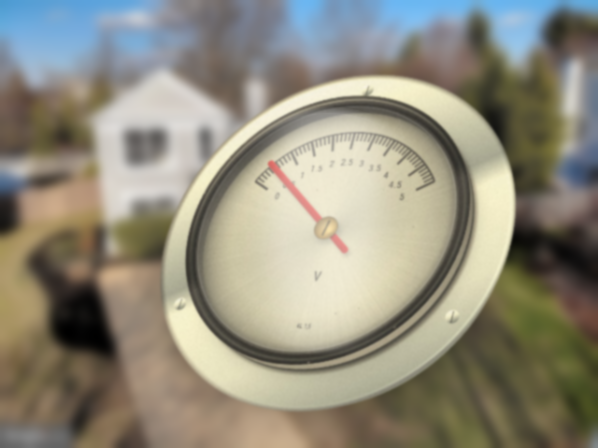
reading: 0.5; V
